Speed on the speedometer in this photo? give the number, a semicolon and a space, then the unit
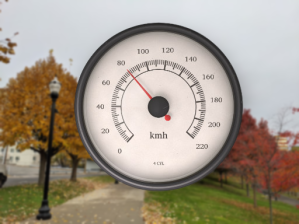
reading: 80; km/h
